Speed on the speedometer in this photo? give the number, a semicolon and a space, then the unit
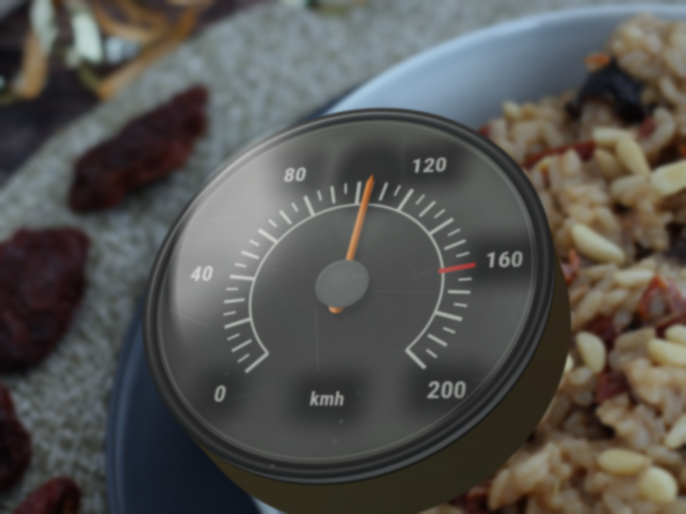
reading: 105; km/h
